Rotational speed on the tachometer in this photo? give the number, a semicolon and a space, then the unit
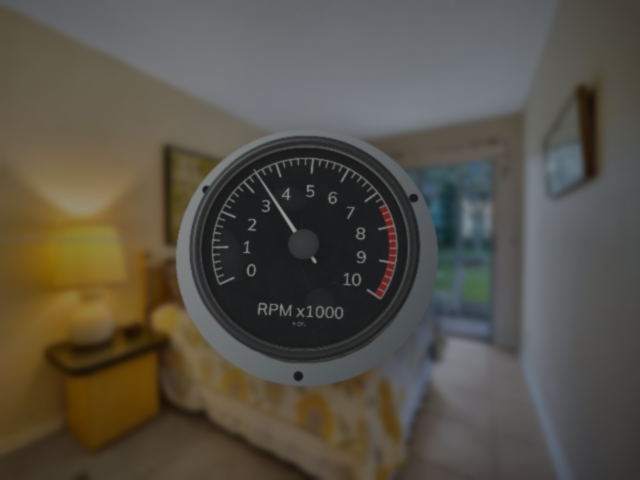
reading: 3400; rpm
